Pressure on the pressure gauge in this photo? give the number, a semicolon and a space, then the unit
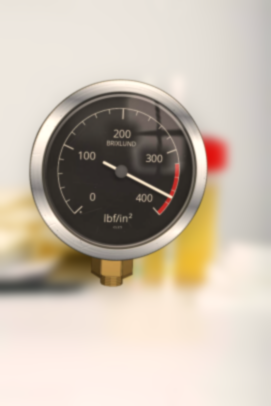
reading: 370; psi
